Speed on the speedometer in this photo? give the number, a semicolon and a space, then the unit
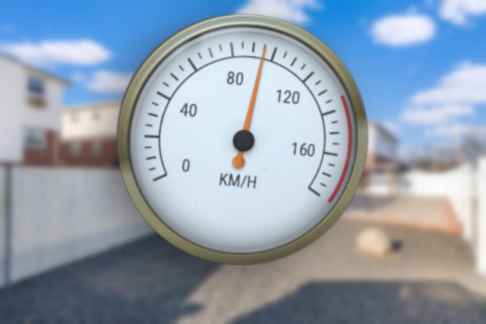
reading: 95; km/h
